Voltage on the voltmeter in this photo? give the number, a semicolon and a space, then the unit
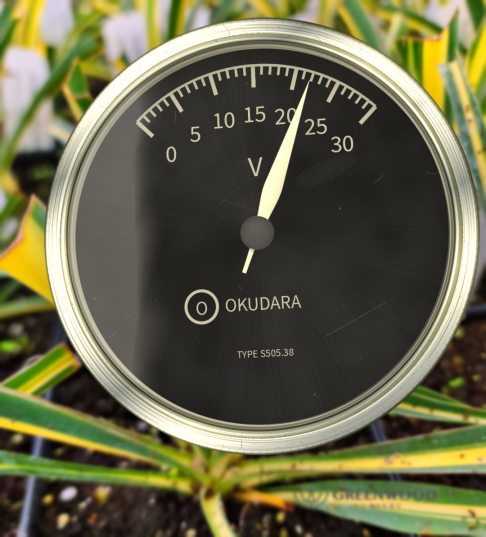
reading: 22; V
